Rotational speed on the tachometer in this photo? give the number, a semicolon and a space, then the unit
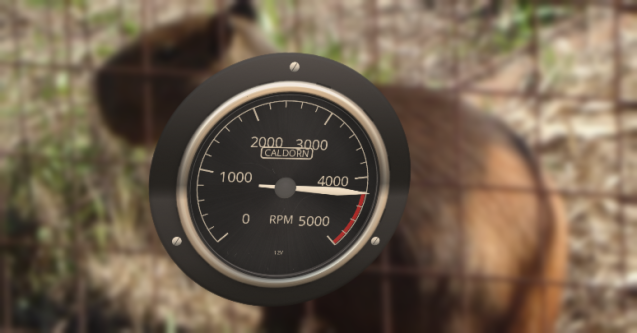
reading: 4200; rpm
